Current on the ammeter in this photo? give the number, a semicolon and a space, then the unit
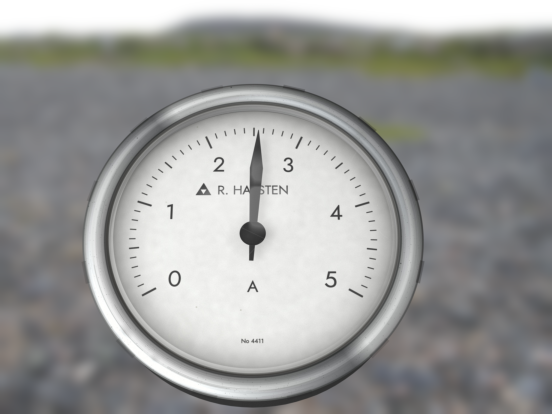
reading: 2.55; A
